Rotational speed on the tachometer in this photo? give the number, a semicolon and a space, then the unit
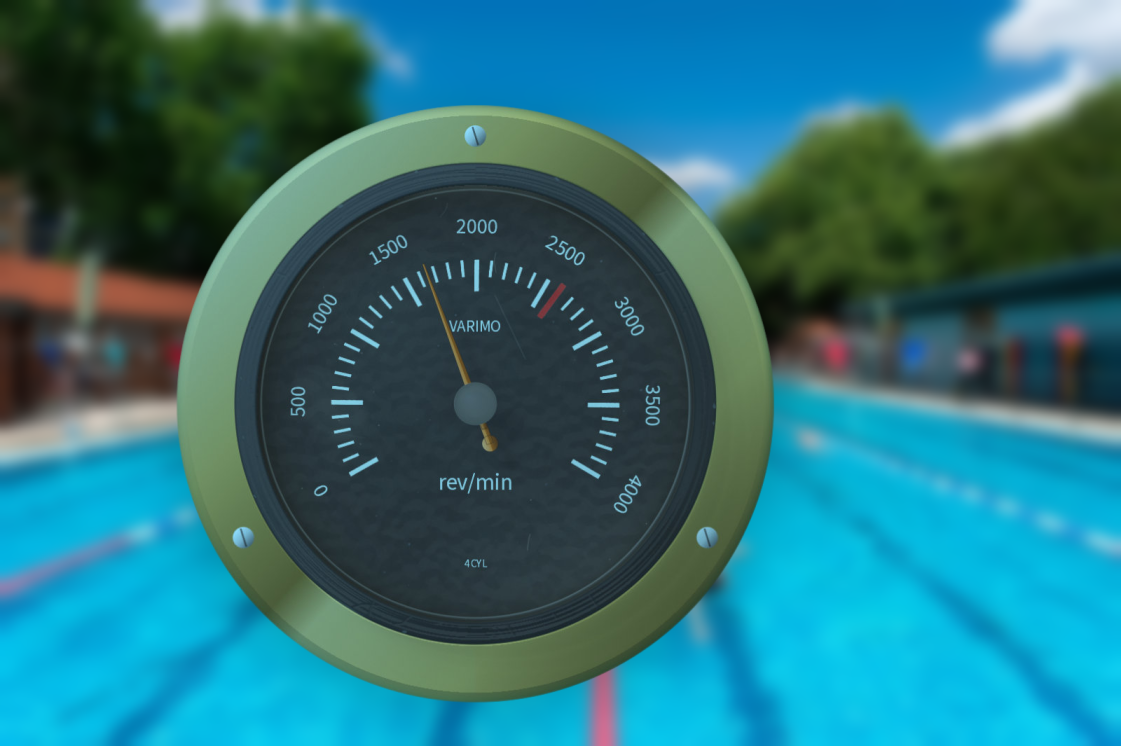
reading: 1650; rpm
